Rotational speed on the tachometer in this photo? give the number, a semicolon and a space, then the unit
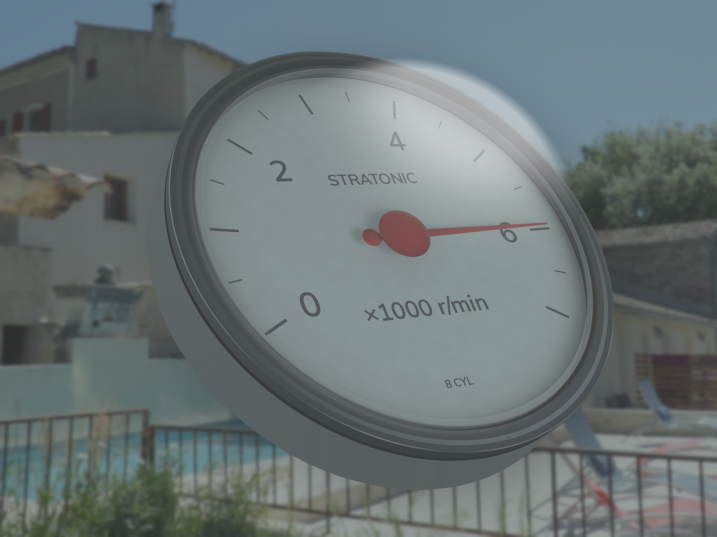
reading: 6000; rpm
